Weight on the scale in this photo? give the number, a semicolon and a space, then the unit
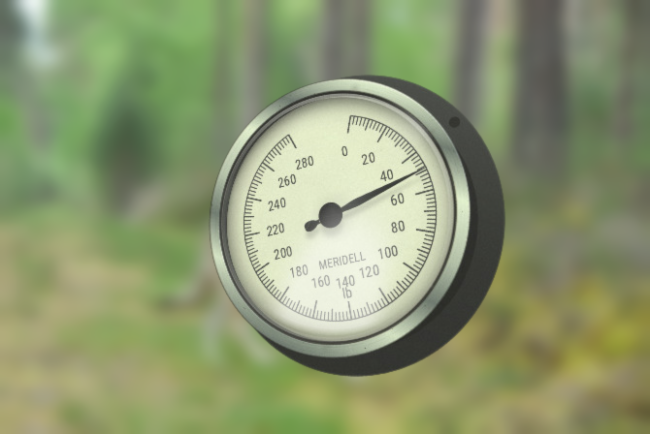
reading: 50; lb
